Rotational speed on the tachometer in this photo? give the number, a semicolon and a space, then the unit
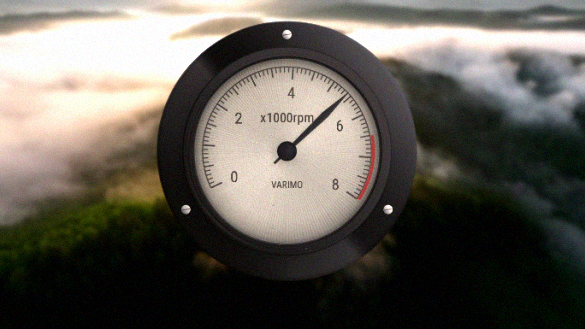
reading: 5400; rpm
